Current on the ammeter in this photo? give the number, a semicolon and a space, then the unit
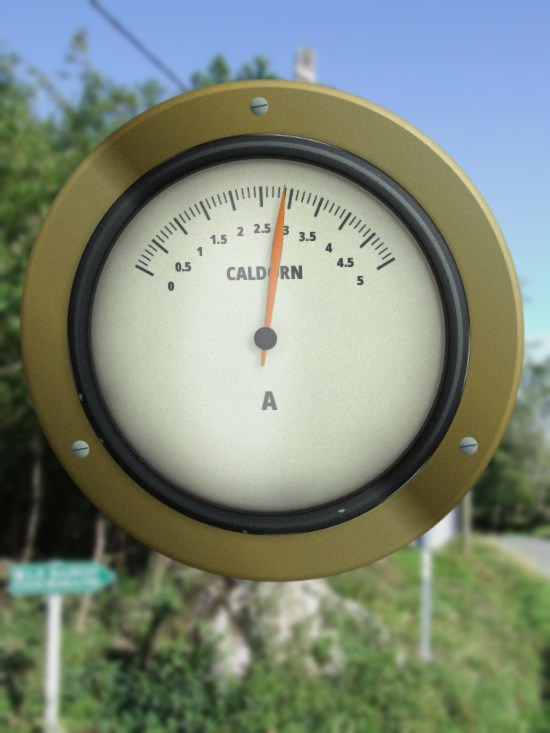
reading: 2.9; A
